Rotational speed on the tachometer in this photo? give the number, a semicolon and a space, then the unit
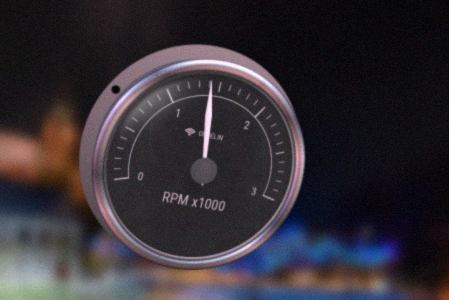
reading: 1400; rpm
